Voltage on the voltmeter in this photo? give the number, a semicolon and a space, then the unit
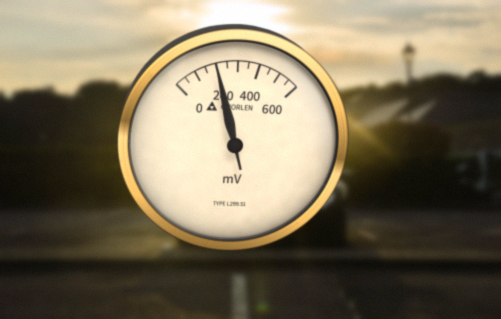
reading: 200; mV
